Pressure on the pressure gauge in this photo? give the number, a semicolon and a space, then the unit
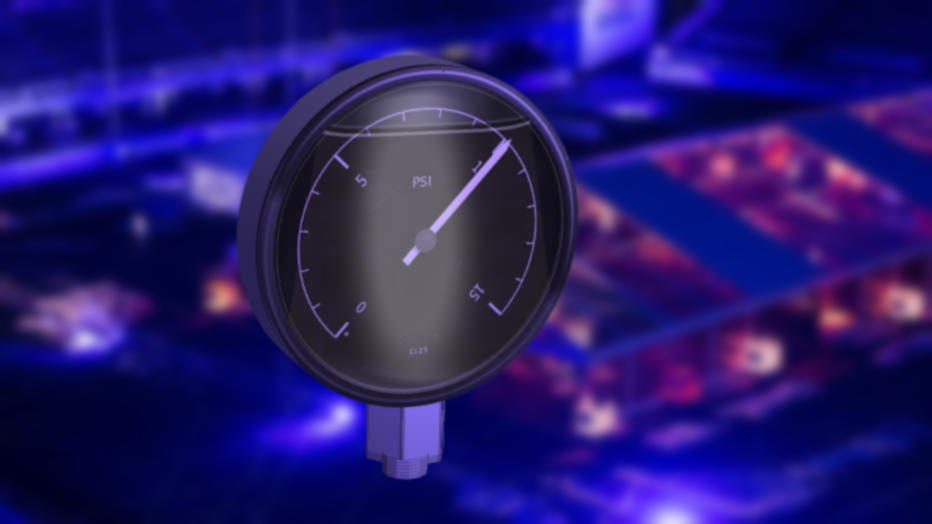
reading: 10; psi
